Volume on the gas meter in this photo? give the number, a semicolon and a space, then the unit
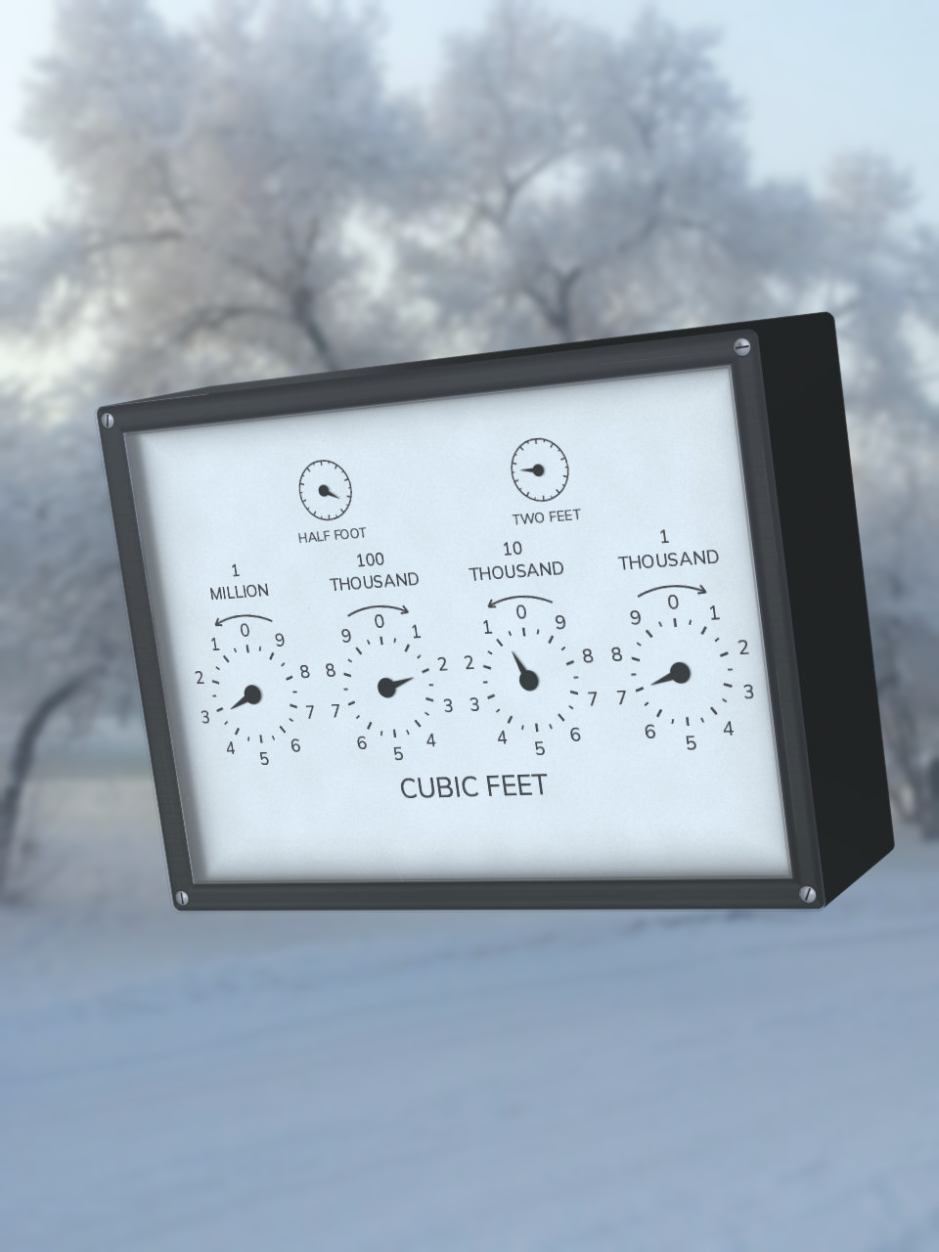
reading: 320700; ft³
